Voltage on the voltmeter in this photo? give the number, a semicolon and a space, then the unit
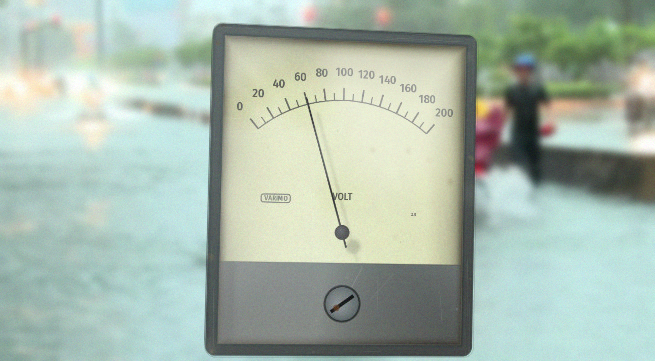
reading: 60; V
